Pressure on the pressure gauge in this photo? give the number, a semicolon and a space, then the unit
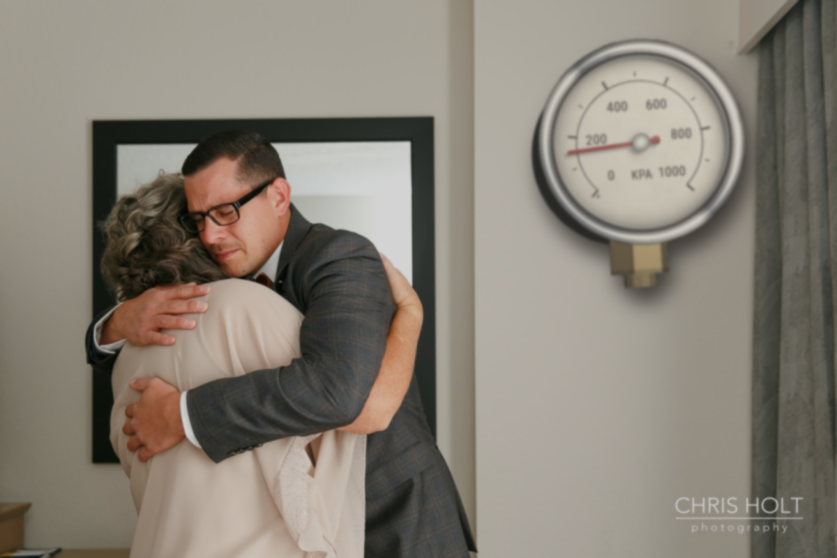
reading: 150; kPa
